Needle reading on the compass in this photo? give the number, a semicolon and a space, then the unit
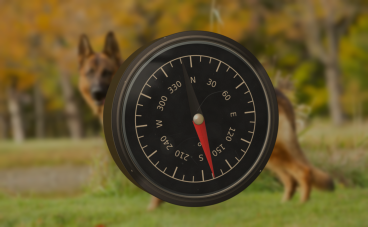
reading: 170; °
